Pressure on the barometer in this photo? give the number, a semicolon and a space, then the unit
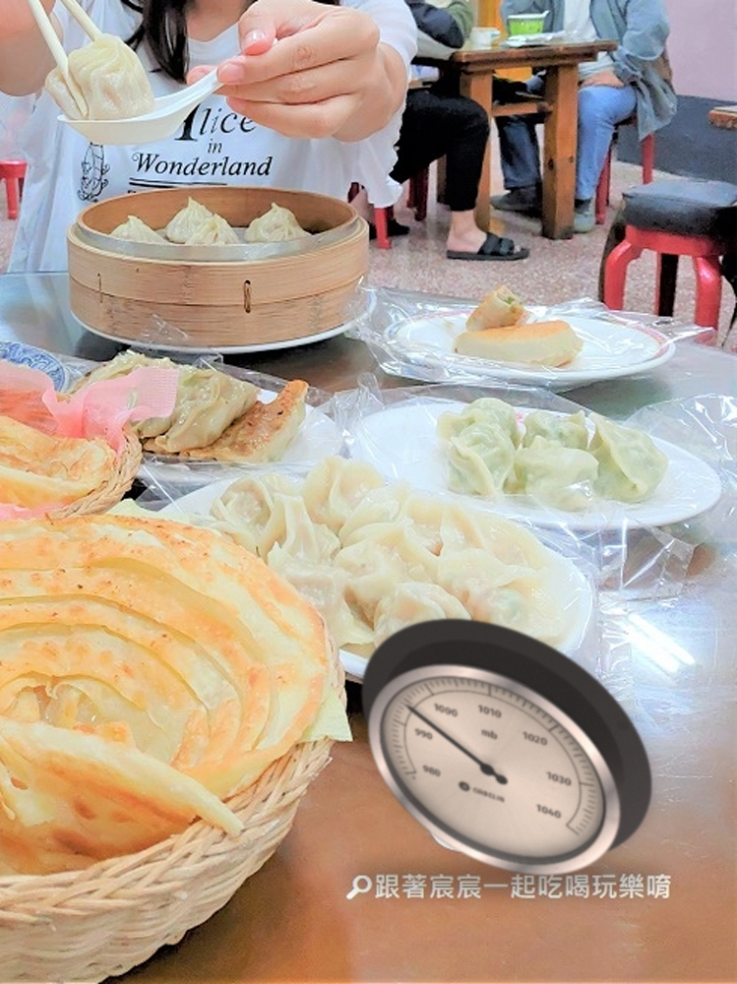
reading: 995; mbar
